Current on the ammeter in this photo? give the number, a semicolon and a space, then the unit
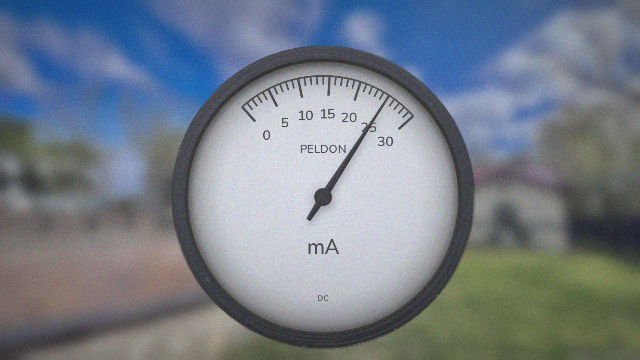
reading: 25; mA
